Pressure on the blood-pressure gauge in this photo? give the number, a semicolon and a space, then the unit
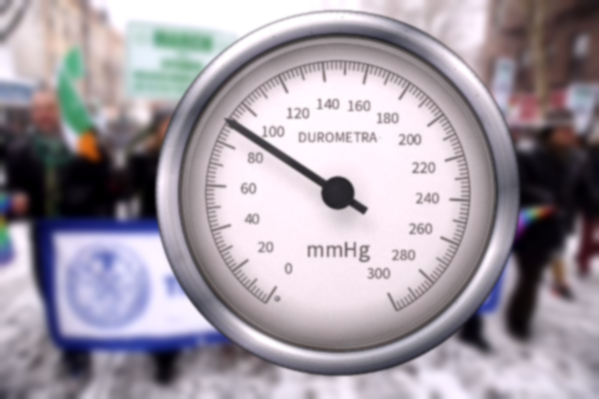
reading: 90; mmHg
